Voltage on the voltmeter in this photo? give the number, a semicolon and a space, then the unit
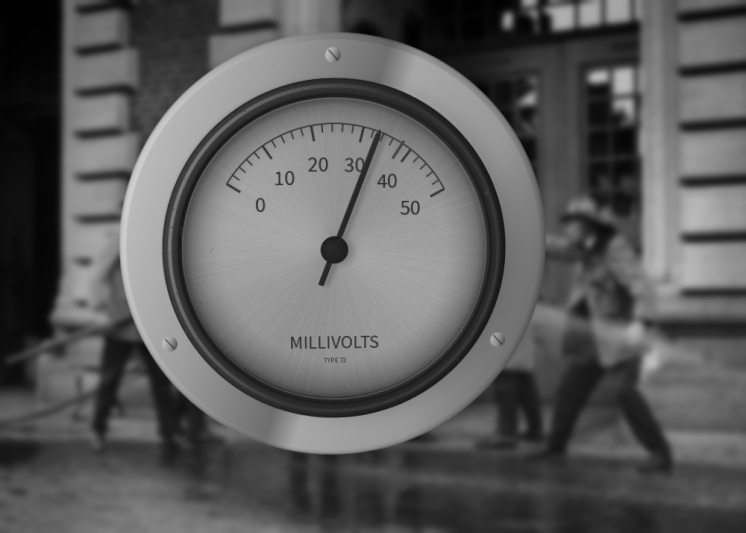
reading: 33; mV
